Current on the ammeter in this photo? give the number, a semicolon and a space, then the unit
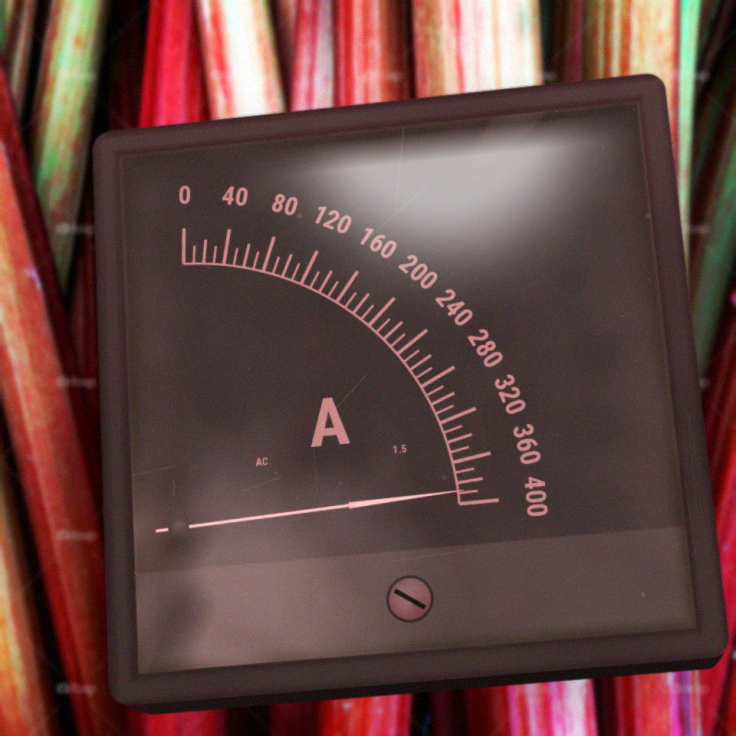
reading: 390; A
